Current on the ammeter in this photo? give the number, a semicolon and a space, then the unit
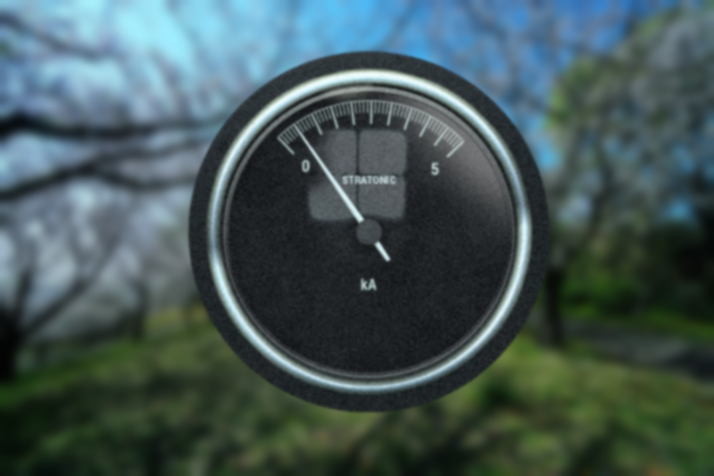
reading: 0.5; kA
